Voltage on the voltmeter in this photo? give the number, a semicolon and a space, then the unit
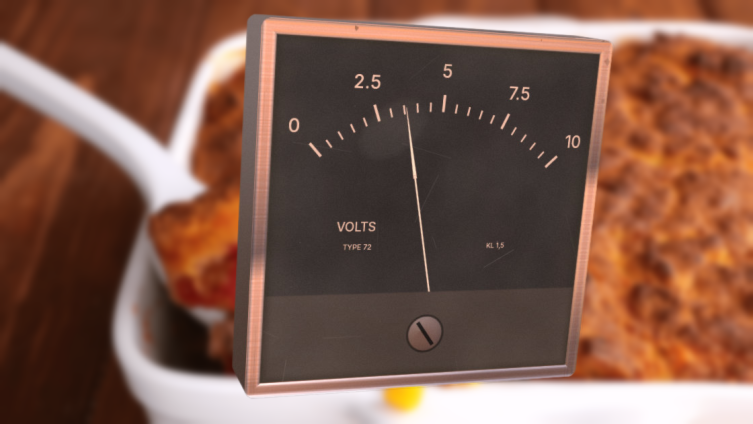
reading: 3.5; V
